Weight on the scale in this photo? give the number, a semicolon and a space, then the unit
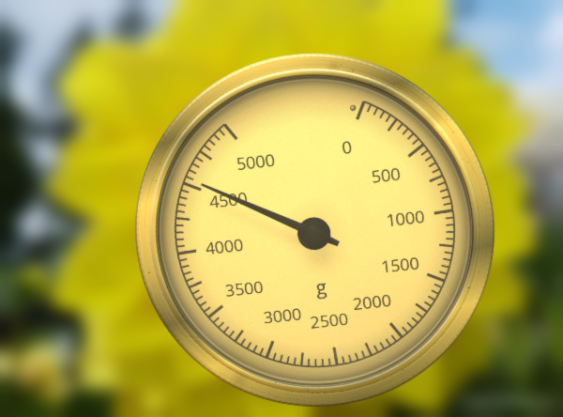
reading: 4550; g
